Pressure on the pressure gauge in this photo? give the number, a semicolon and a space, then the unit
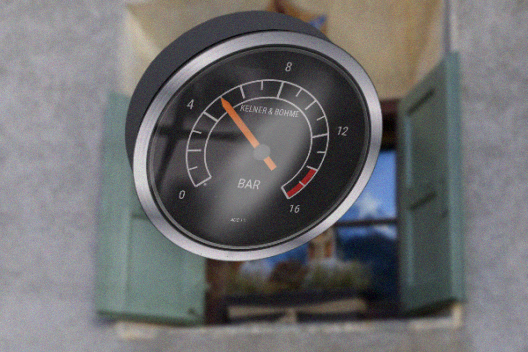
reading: 5; bar
